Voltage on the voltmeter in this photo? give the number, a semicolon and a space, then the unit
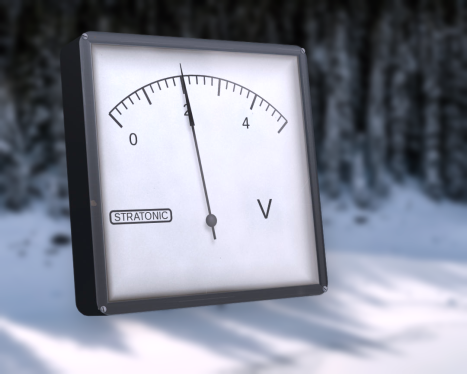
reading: 2; V
